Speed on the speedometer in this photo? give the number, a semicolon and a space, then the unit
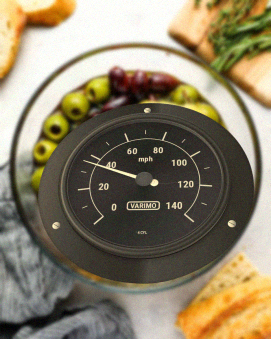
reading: 35; mph
